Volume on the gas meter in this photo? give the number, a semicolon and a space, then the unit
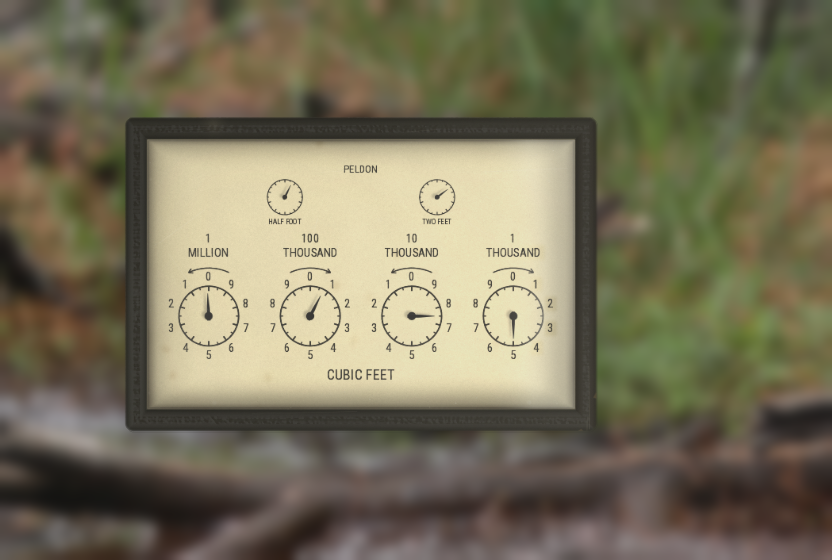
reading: 7500; ft³
